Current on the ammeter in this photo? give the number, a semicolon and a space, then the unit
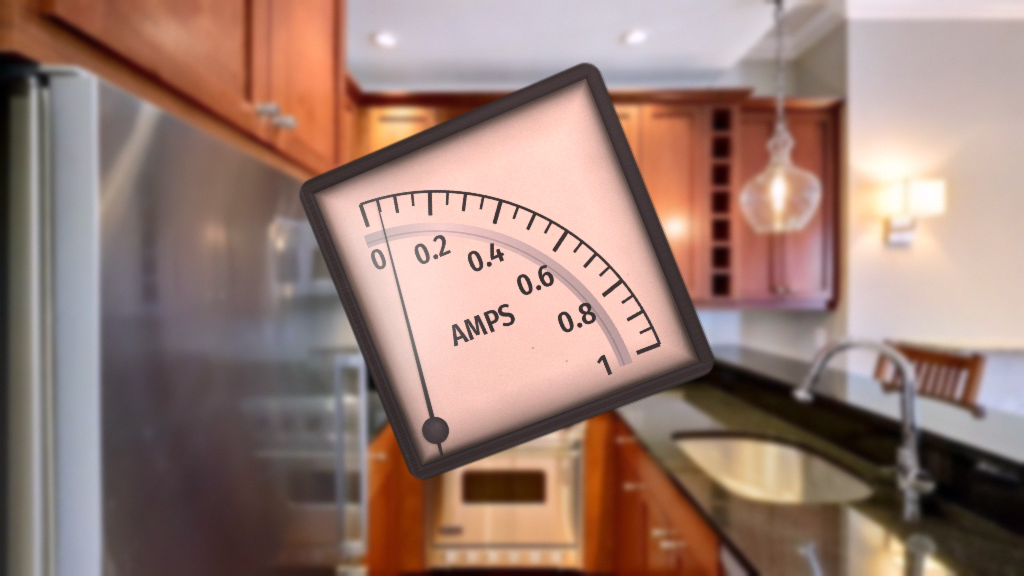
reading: 0.05; A
